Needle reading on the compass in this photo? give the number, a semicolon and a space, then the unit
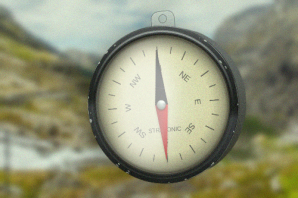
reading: 180; °
